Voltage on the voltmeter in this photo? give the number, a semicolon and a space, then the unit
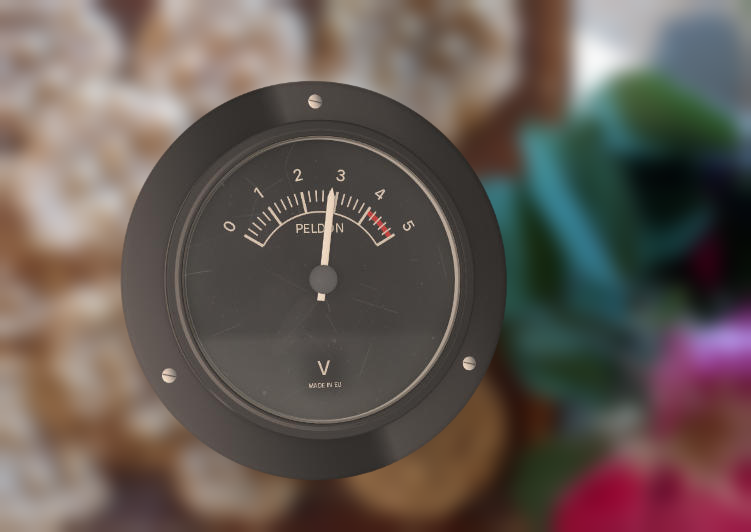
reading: 2.8; V
